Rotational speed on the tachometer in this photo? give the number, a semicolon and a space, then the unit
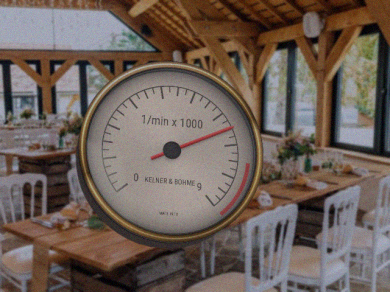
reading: 6500; rpm
